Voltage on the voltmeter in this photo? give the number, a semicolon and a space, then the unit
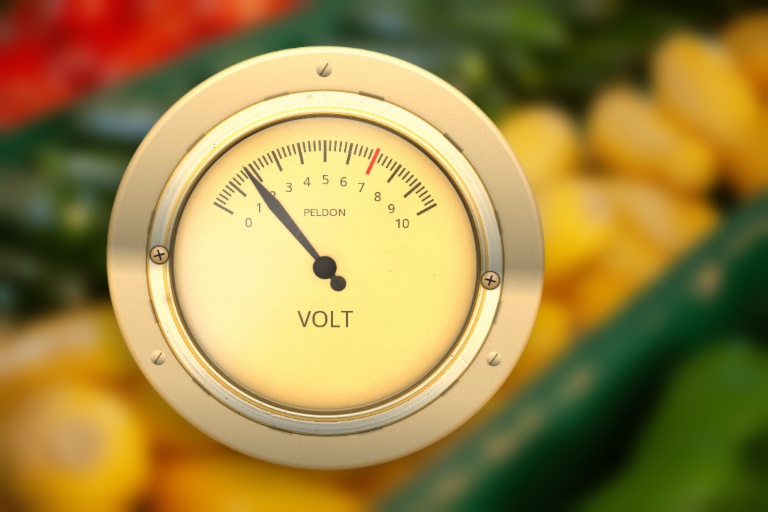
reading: 1.8; V
